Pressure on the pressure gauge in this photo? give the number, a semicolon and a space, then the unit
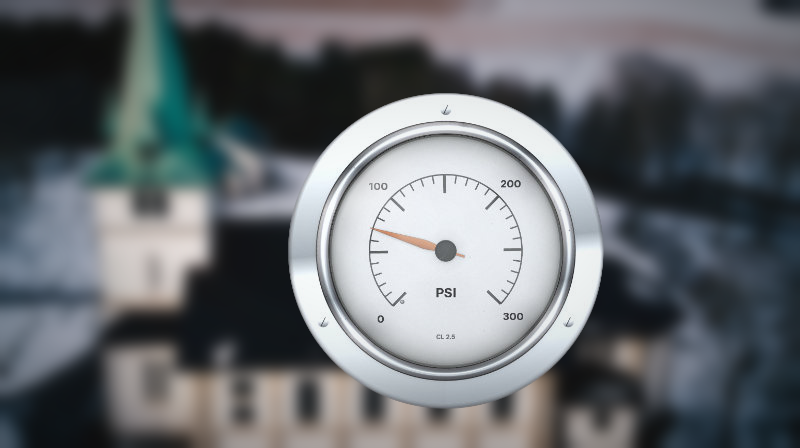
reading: 70; psi
